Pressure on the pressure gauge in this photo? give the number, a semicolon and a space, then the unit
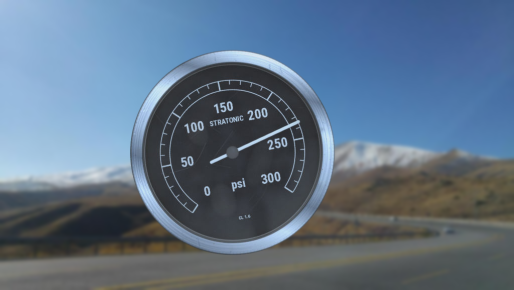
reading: 235; psi
